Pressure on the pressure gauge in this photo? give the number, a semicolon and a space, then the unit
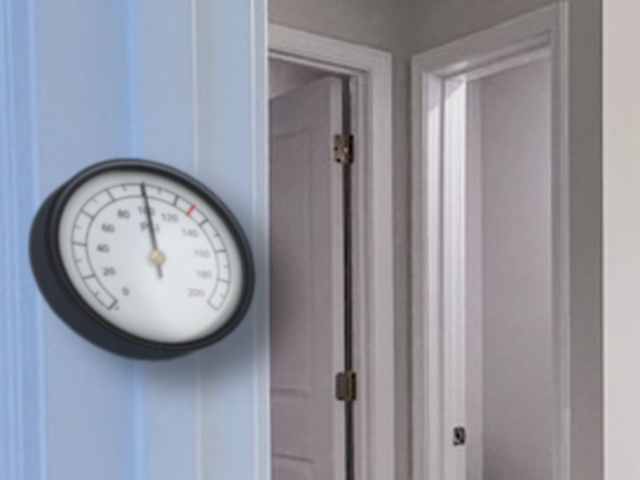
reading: 100; psi
